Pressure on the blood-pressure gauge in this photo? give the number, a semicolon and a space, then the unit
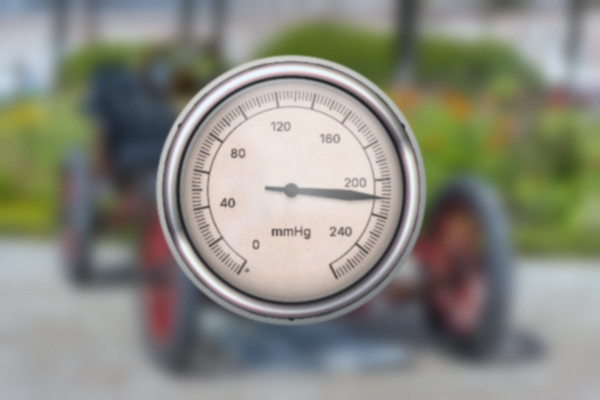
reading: 210; mmHg
